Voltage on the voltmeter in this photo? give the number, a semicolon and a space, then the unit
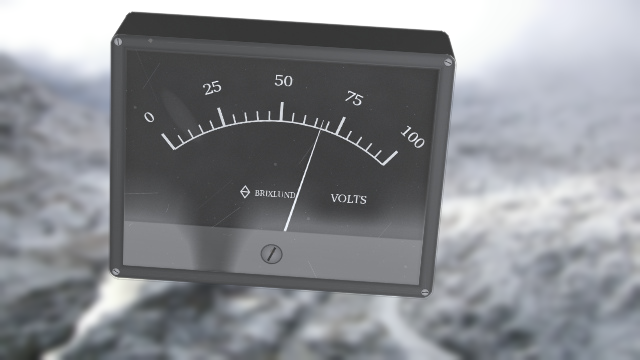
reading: 67.5; V
